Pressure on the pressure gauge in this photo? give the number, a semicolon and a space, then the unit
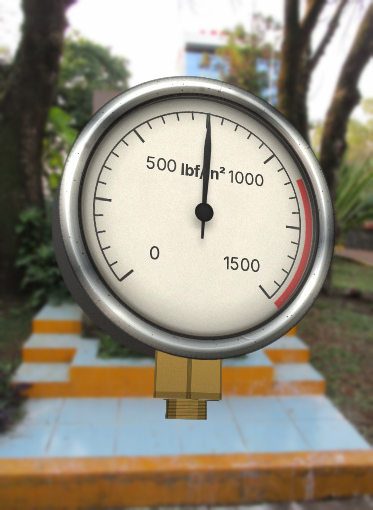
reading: 750; psi
